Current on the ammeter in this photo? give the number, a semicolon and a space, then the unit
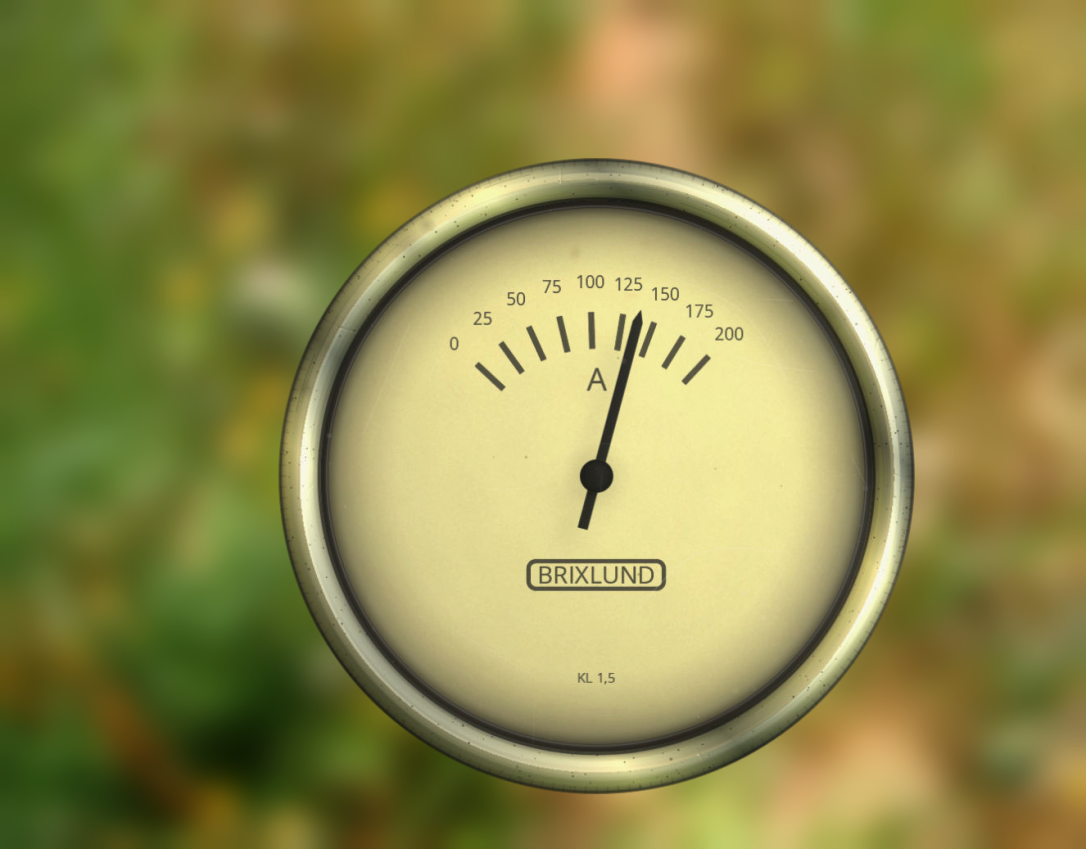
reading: 137.5; A
